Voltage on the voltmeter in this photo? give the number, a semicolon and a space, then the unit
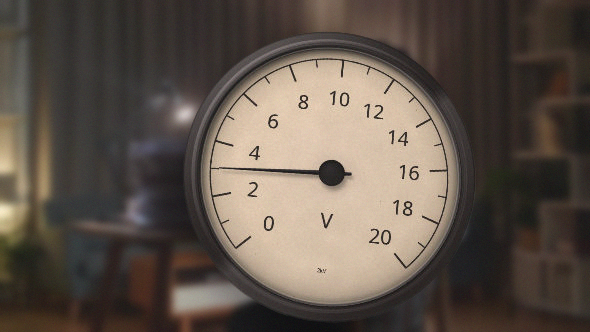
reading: 3; V
